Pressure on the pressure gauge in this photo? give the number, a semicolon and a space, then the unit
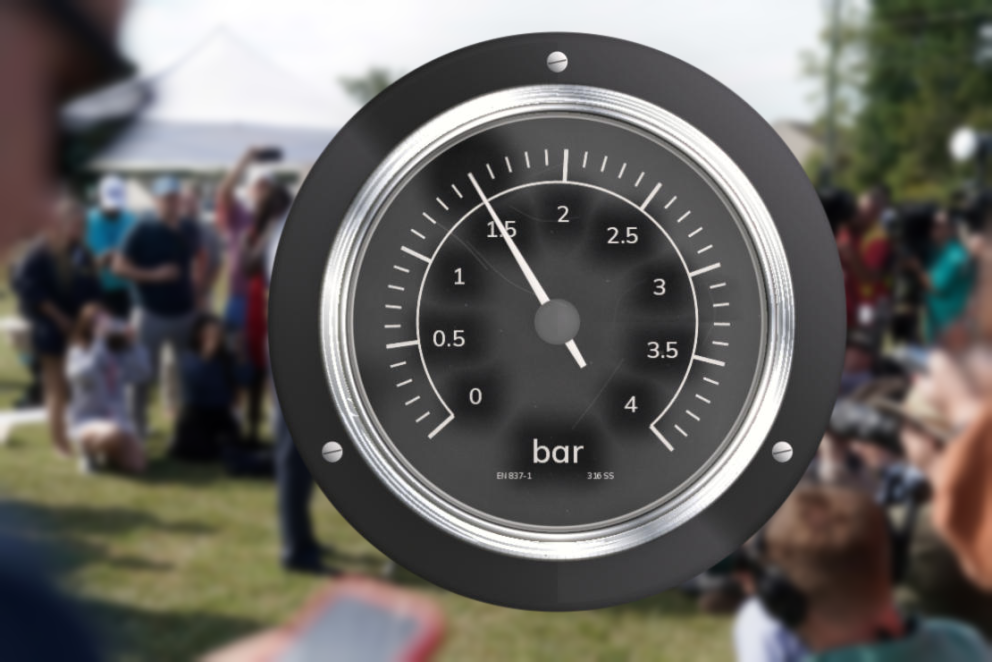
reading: 1.5; bar
